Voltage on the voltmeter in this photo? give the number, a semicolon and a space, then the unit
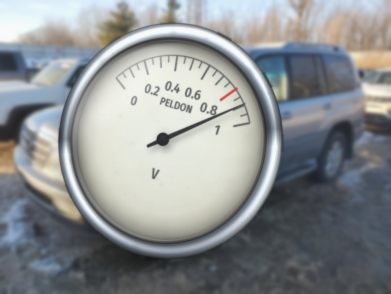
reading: 0.9; V
